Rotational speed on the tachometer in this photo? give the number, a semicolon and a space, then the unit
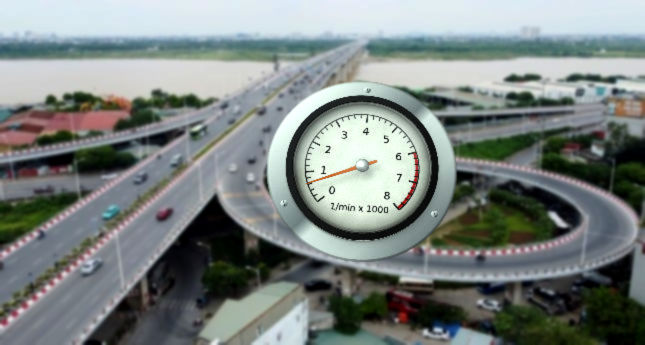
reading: 600; rpm
